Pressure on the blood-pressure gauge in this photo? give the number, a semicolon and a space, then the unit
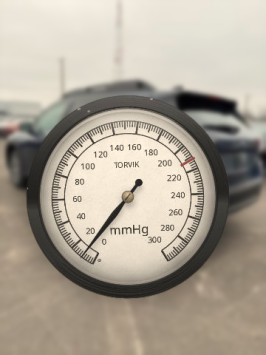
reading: 10; mmHg
